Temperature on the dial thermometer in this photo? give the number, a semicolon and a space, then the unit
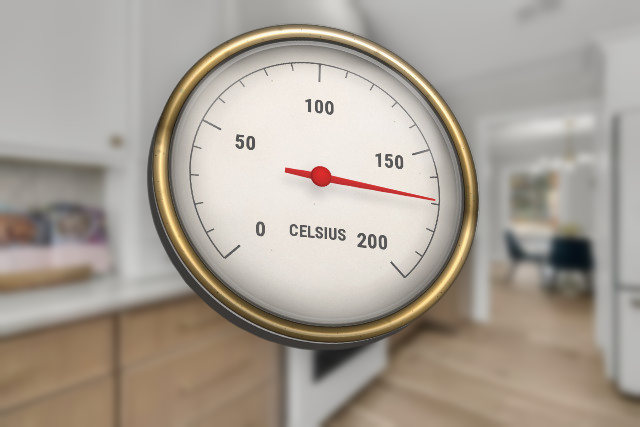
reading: 170; °C
